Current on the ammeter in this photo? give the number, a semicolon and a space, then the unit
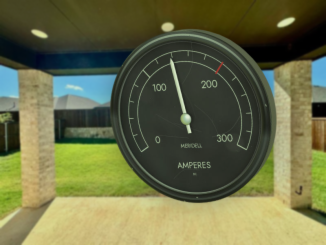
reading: 140; A
